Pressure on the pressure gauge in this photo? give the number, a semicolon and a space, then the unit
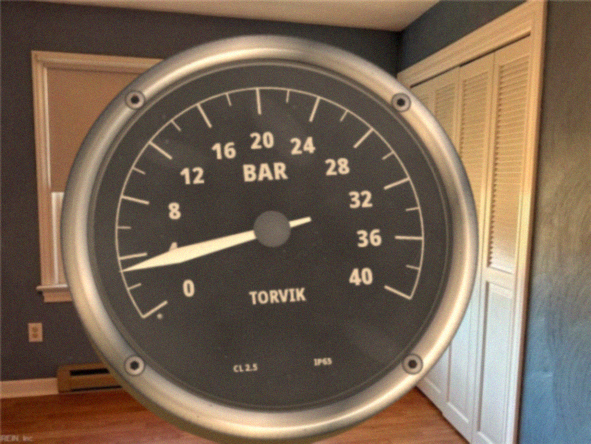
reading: 3; bar
